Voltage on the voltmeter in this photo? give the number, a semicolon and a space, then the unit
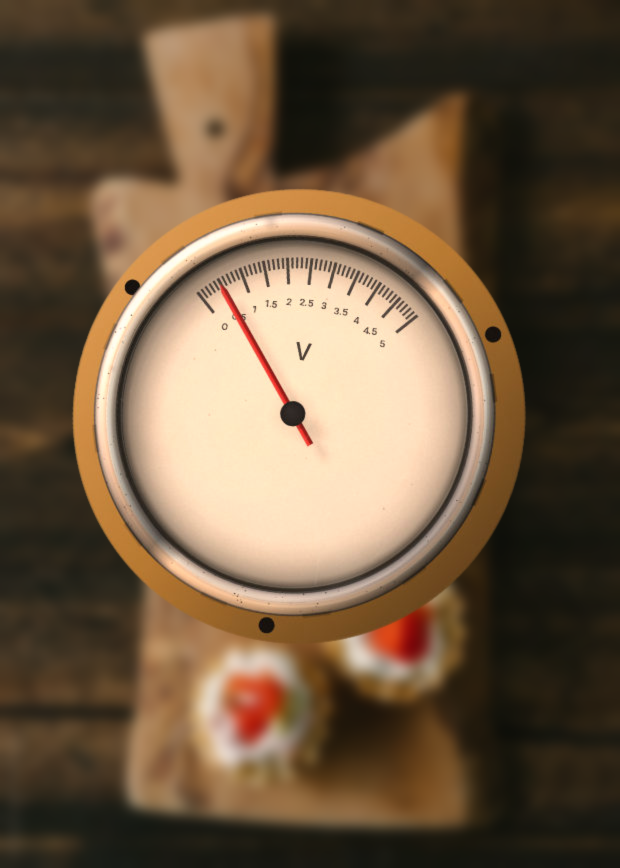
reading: 0.5; V
